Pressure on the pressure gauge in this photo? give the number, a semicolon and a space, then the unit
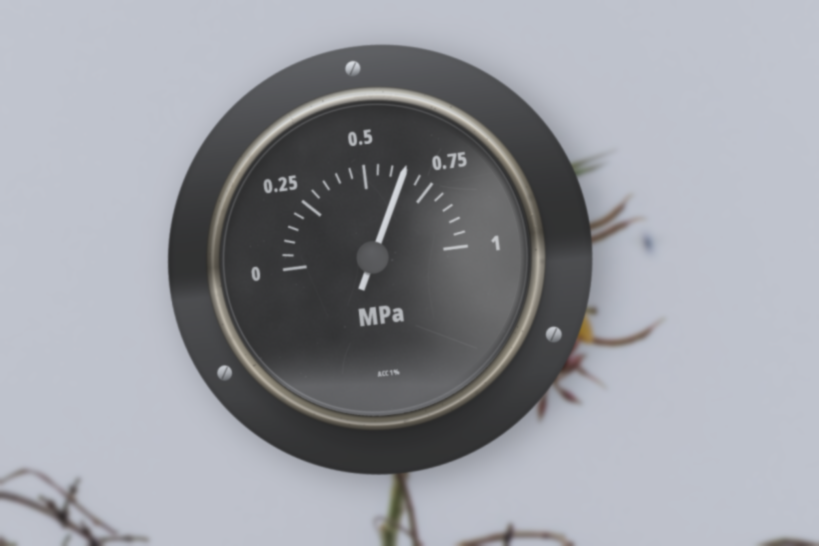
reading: 0.65; MPa
